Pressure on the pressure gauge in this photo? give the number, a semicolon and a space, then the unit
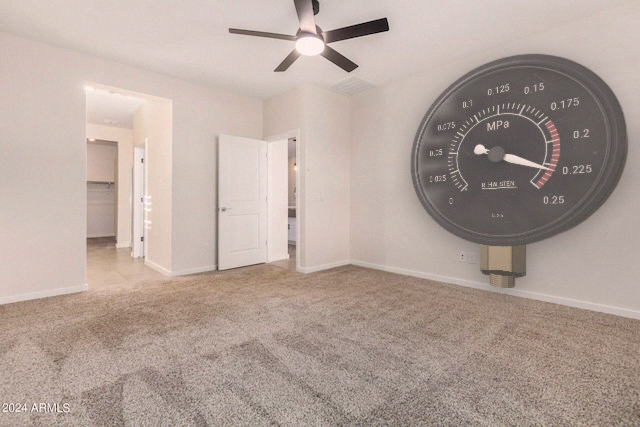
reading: 0.23; MPa
